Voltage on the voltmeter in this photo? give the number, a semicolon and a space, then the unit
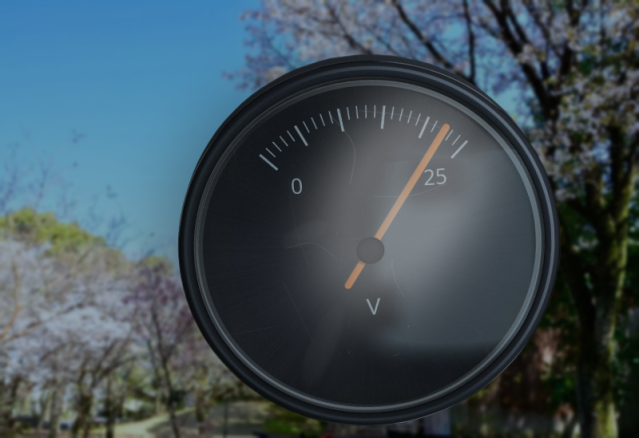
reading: 22; V
